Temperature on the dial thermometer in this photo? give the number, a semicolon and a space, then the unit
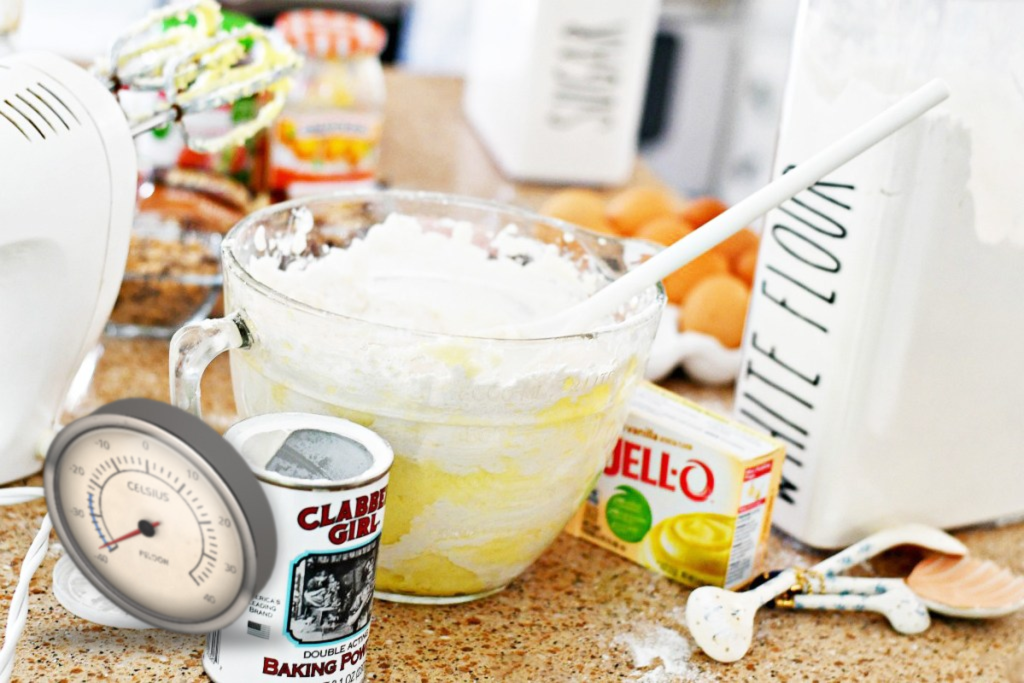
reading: -38; °C
